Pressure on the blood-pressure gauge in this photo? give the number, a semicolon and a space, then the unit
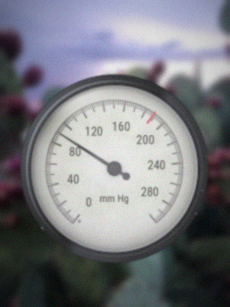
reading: 90; mmHg
